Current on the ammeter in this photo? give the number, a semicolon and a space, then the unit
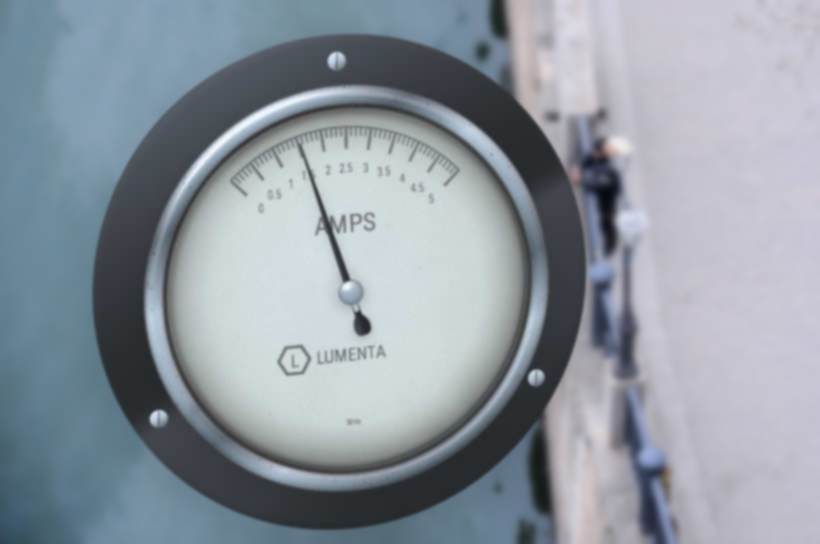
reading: 1.5; A
